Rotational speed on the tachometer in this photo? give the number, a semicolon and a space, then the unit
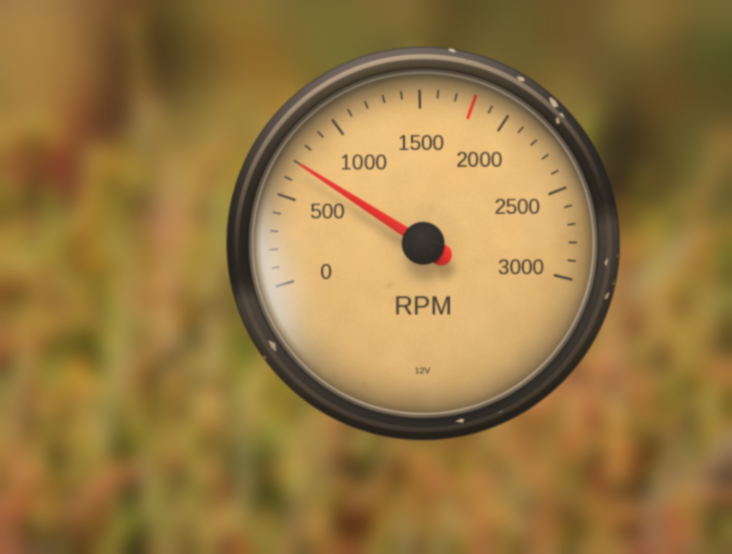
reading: 700; rpm
